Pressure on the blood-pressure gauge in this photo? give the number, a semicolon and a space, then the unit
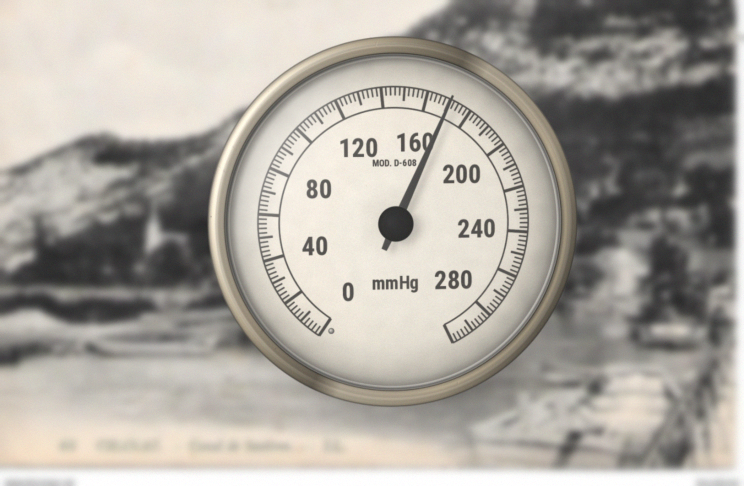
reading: 170; mmHg
